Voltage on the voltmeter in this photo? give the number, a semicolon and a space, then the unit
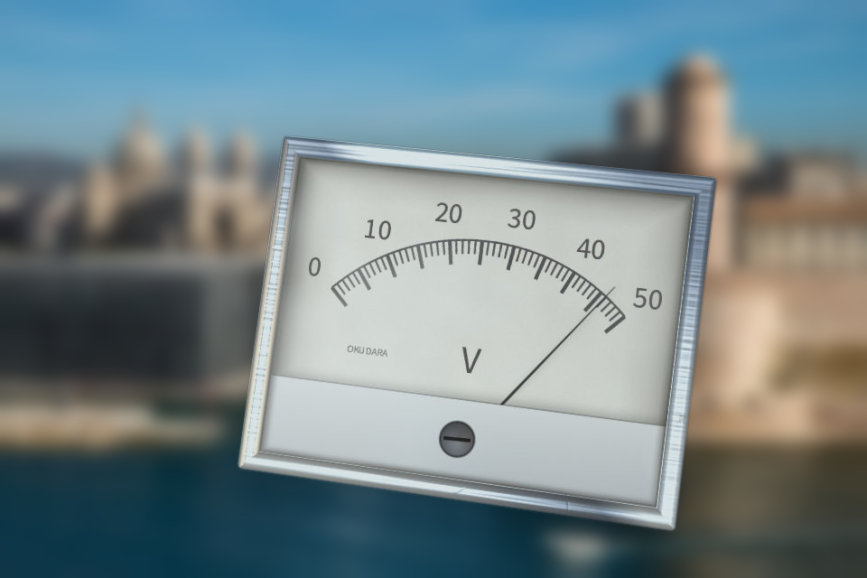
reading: 46; V
